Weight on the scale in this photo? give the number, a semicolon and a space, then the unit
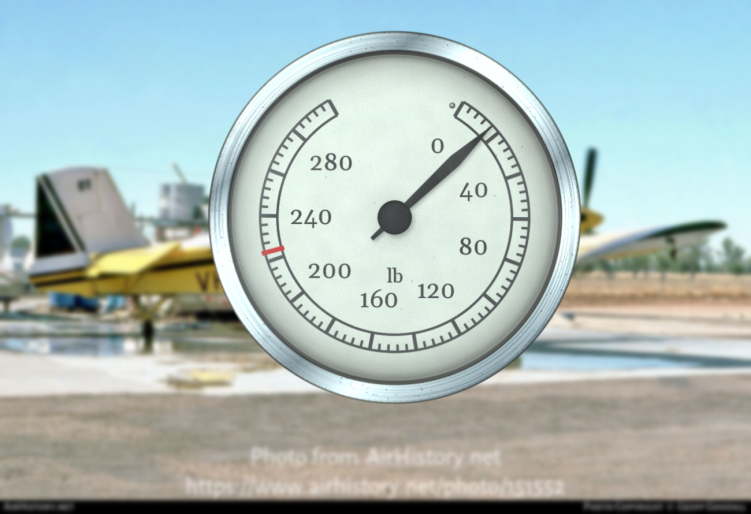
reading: 16; lb
